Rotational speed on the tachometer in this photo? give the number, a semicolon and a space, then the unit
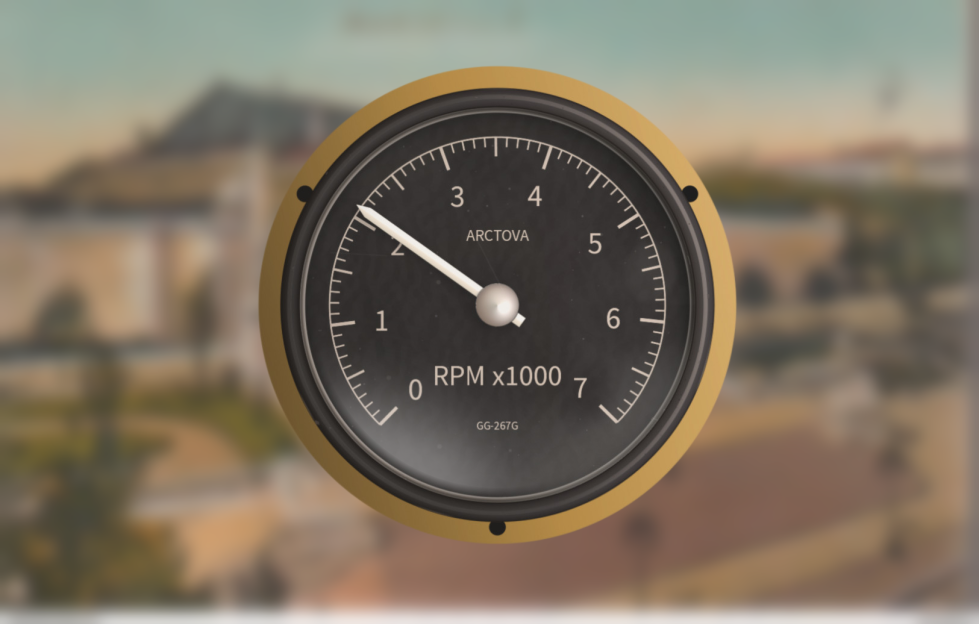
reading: 2100; rpm
